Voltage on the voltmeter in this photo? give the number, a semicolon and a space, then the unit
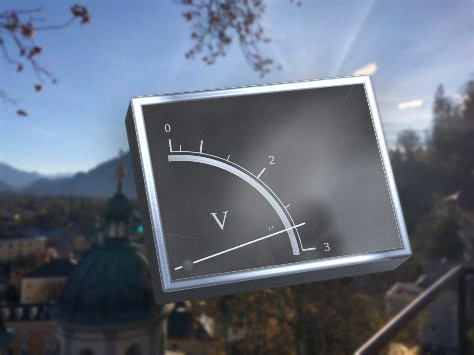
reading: 2.75; V
